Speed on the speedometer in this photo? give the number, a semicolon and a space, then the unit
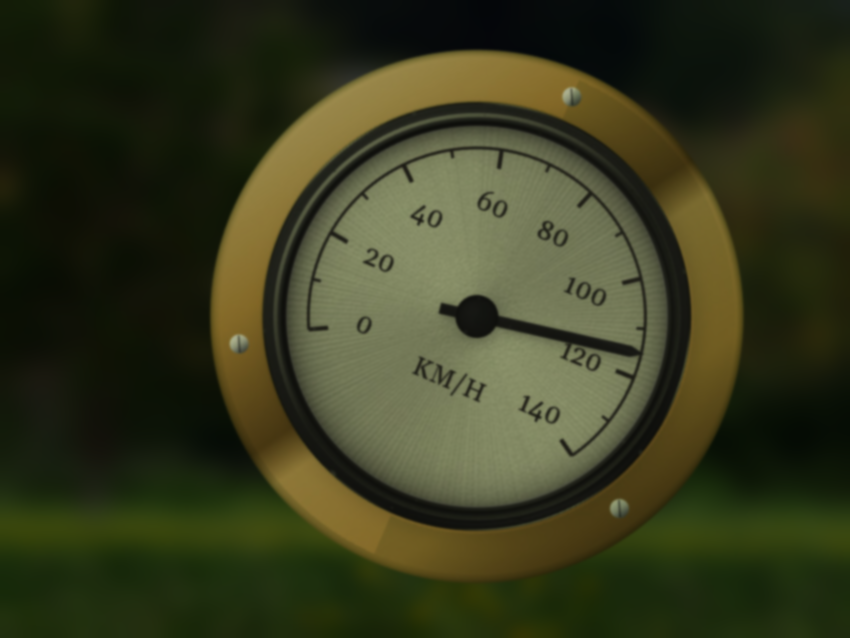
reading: 115; km/h
